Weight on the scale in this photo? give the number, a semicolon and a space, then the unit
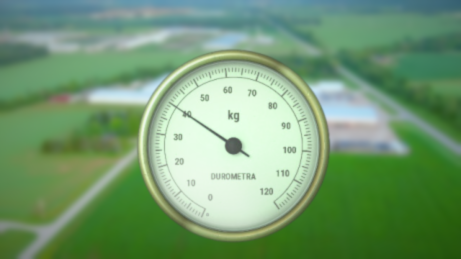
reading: 40; kg
